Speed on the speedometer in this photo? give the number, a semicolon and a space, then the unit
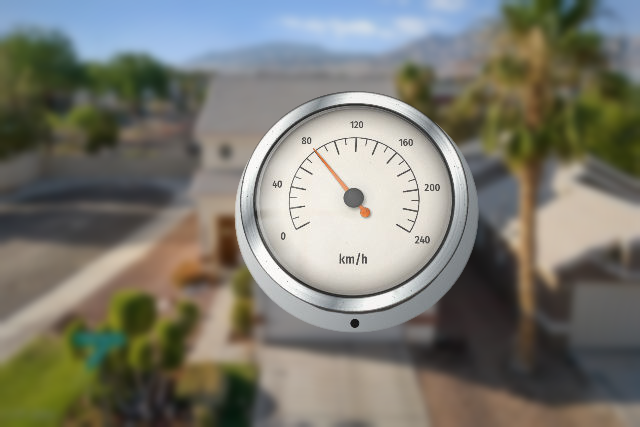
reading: 80; km/h
